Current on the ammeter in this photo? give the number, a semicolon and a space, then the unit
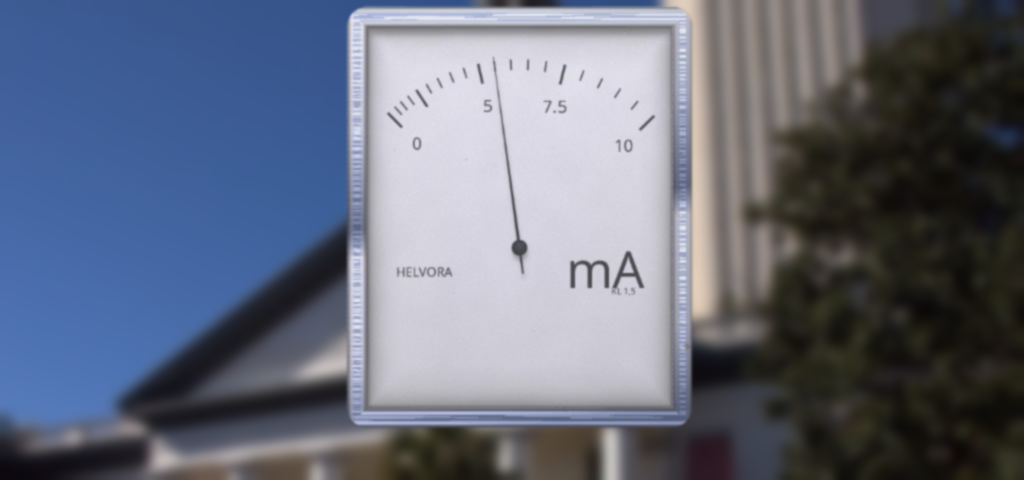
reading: 5.5; mA
